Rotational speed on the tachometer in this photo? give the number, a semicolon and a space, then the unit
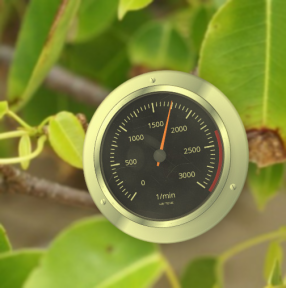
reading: 1750; rpm
